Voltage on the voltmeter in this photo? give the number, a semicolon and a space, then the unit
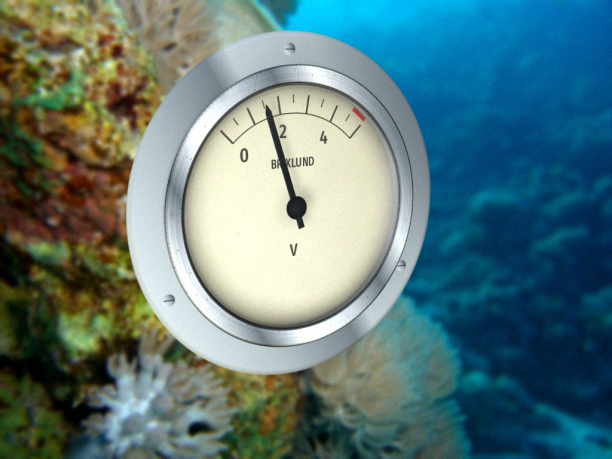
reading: 1.5; V
